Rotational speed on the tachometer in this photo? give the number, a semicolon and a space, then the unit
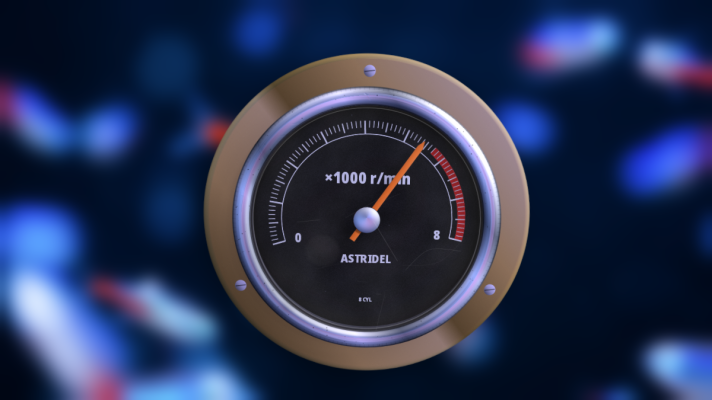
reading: 5400; rpm
